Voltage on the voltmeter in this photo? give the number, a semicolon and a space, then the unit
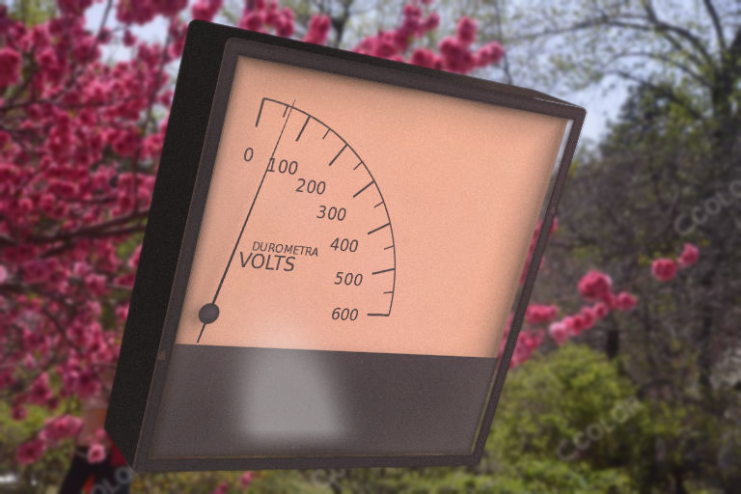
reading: 50; V
